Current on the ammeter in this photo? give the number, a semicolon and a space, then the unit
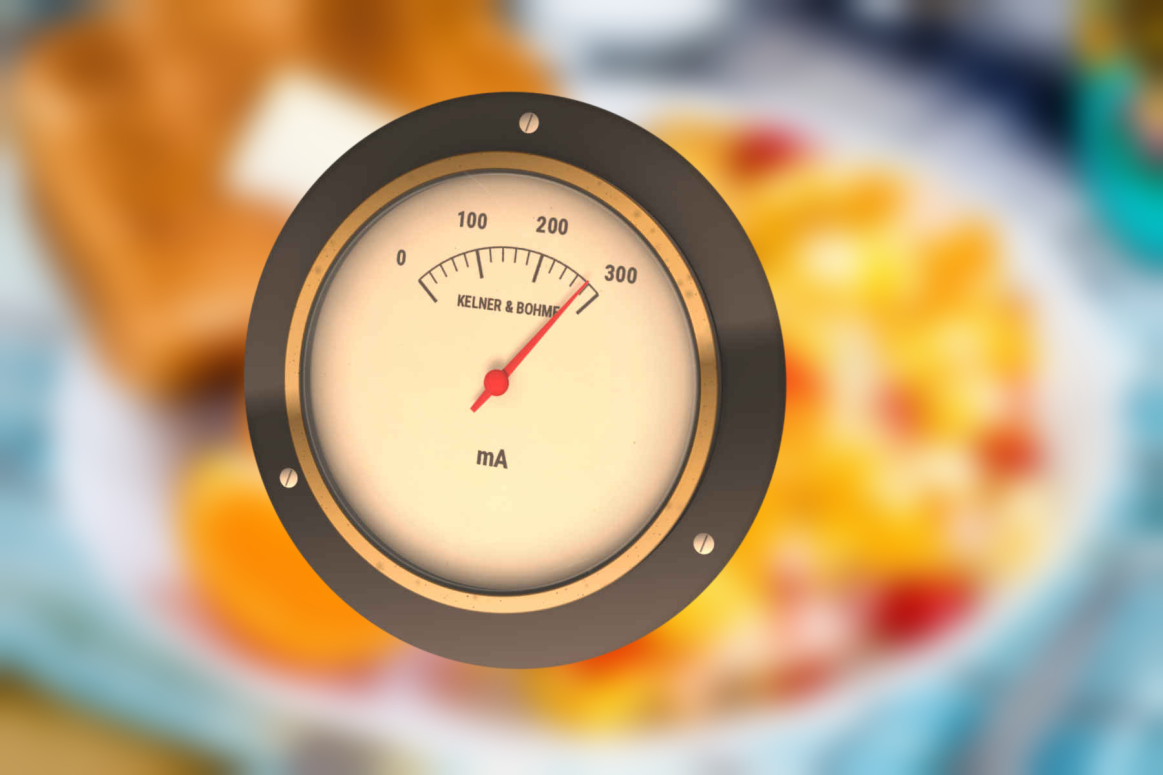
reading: 280; mA
